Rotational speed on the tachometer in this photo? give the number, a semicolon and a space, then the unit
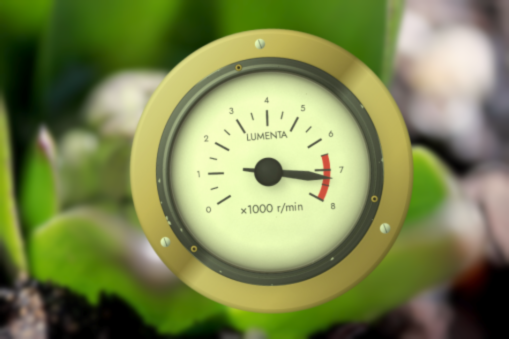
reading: 7250; rpm
